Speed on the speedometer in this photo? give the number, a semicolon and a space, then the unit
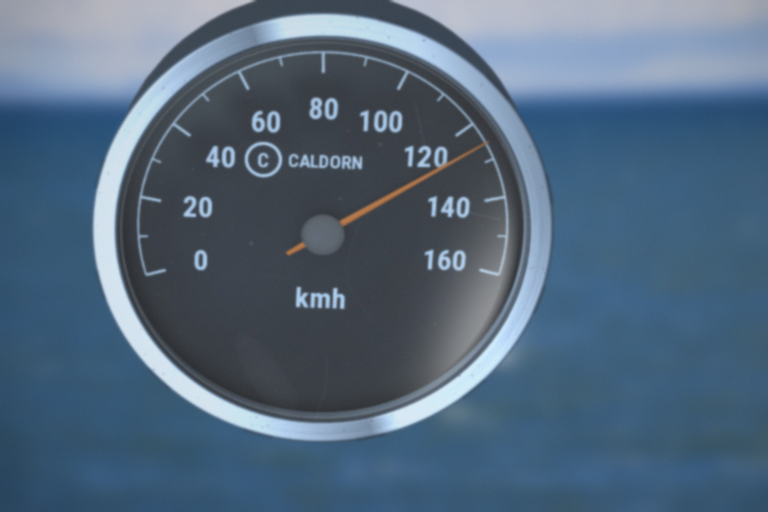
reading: 125; km/h
